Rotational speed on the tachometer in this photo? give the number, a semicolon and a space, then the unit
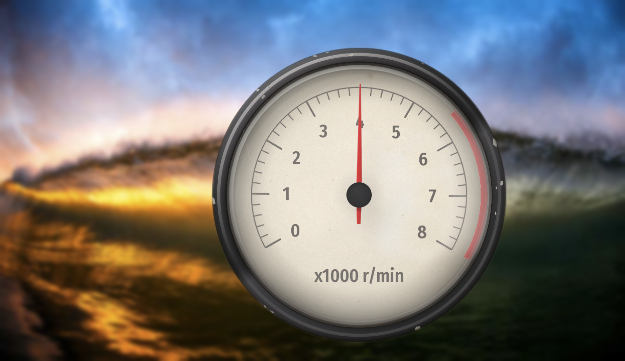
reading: 4000; rpm
